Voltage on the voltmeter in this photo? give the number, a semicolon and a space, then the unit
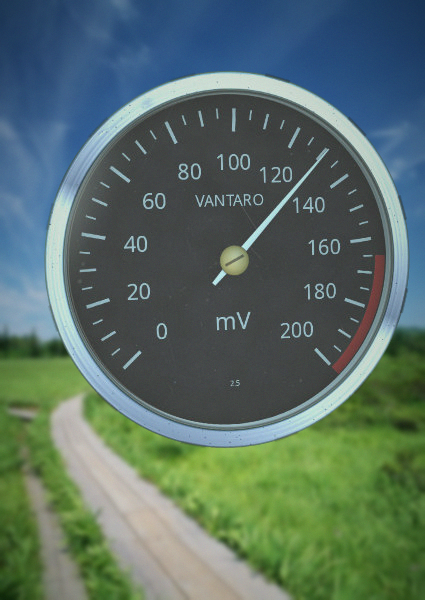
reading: 130; mV
